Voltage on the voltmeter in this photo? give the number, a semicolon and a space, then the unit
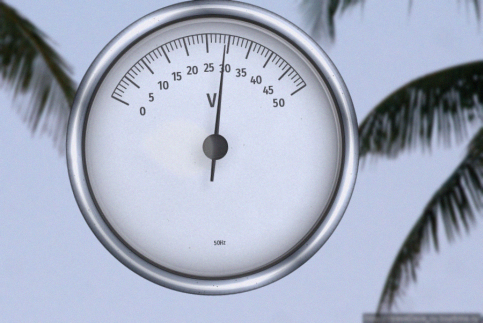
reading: 29; V
